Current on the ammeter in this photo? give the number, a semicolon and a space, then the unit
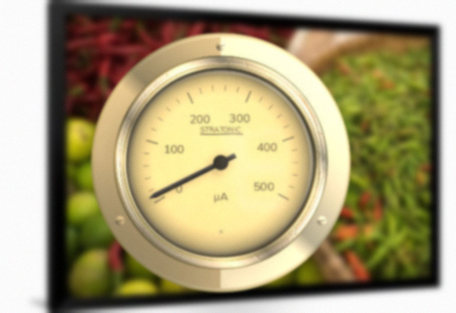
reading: 10; µA
